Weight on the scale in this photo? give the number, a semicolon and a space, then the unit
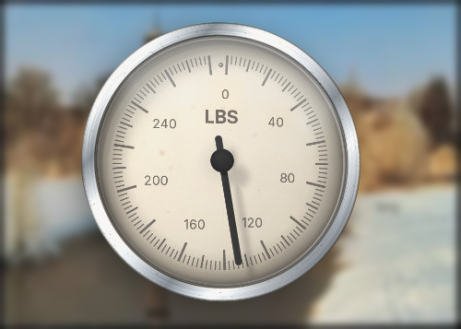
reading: 134; lb
